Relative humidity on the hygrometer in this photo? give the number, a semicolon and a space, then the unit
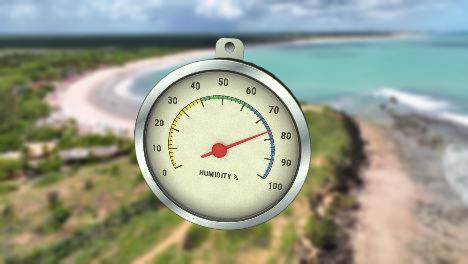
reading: 76; %
